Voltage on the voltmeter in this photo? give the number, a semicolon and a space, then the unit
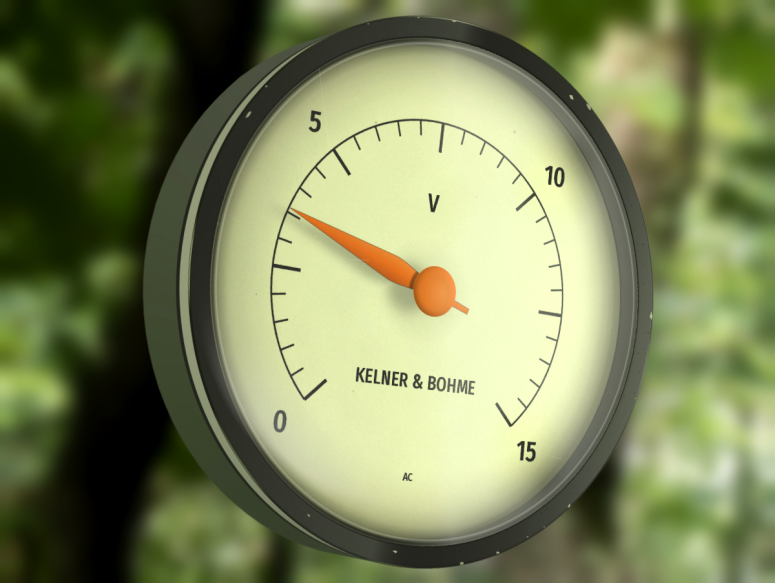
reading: 3.5; V
